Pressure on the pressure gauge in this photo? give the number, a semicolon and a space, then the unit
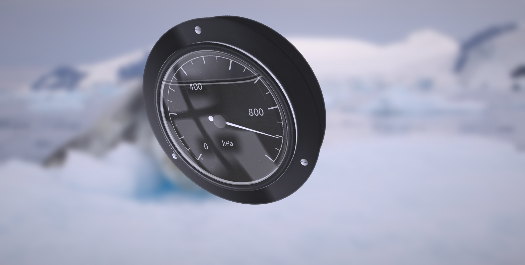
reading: 900; kPa
